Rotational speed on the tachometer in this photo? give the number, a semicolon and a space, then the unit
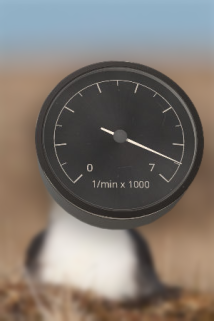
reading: 6500; rpm
